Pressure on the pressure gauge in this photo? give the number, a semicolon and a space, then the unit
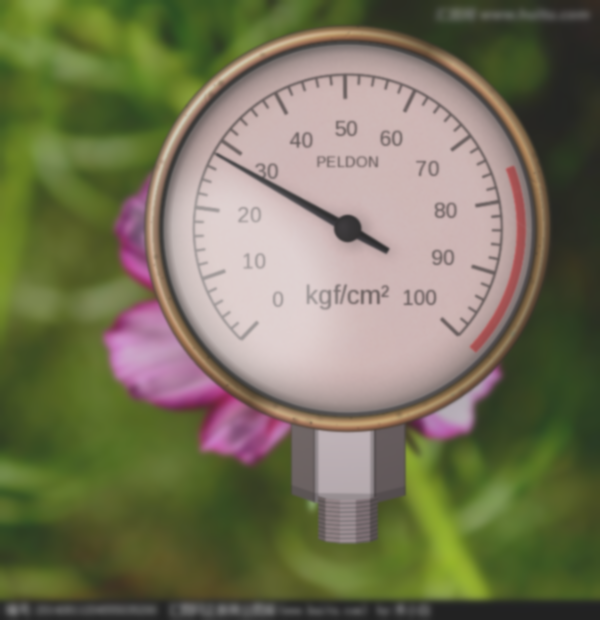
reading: 28; kg/cm²
